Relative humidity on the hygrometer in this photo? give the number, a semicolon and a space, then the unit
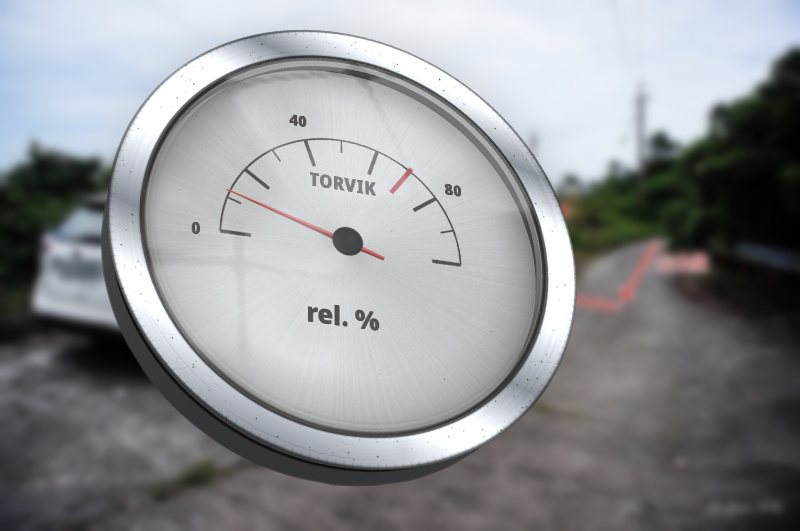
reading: 10; %
